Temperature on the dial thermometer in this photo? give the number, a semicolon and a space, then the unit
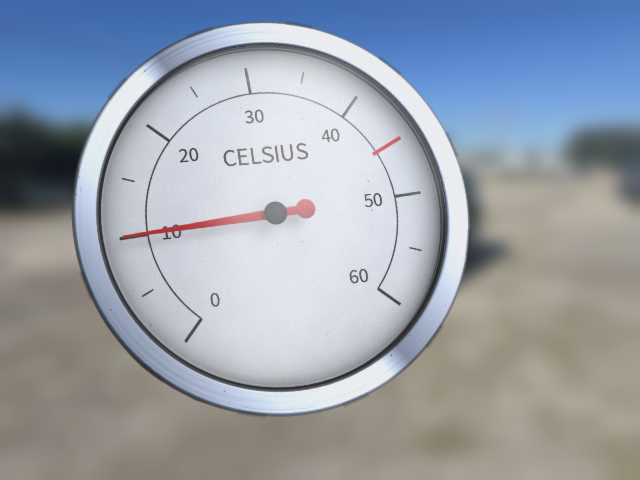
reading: 10; °C
